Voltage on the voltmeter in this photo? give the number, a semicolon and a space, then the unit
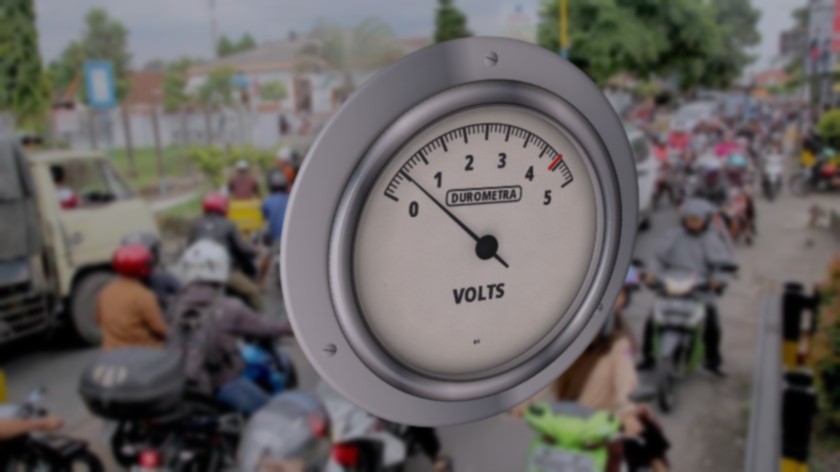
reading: 0.5; V
